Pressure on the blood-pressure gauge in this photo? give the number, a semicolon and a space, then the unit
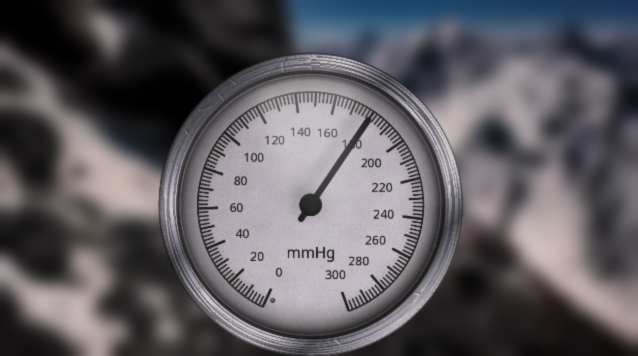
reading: 180; mmHg
